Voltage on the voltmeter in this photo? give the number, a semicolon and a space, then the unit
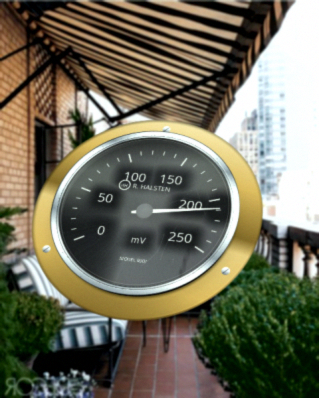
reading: 210; mV
